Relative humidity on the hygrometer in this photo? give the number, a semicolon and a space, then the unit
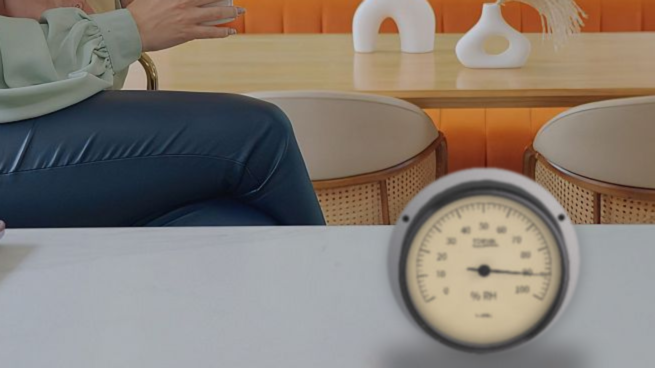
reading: 90; %
